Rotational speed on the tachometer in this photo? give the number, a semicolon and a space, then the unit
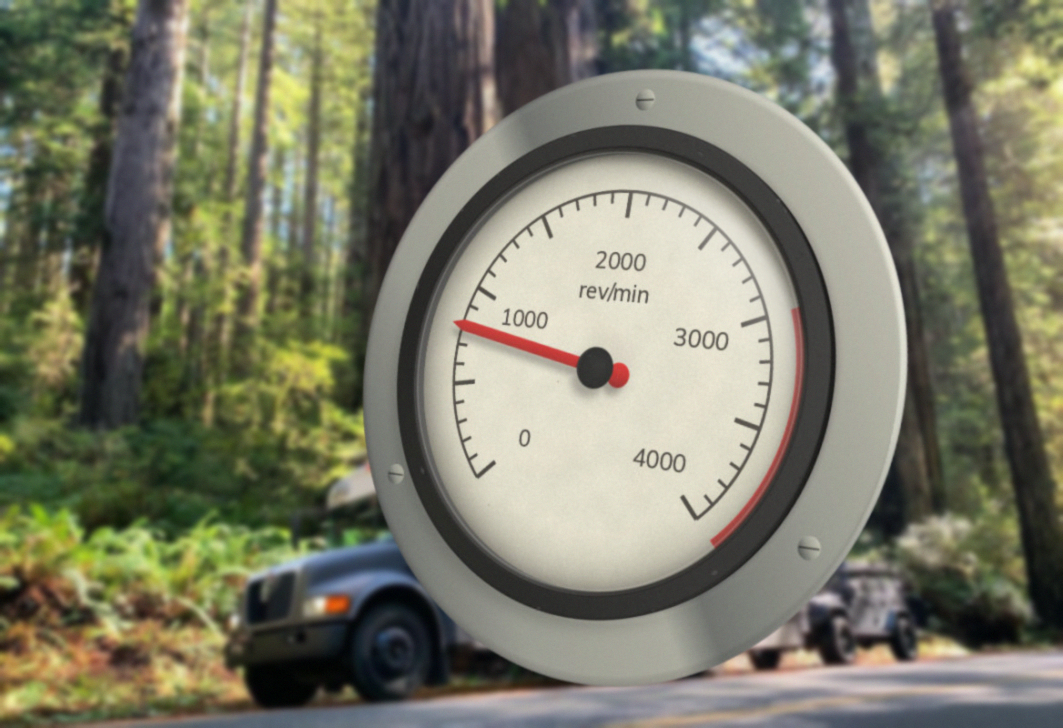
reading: 800; rpm
